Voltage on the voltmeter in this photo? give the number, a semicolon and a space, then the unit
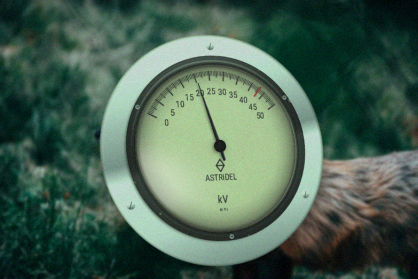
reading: 20; kV
